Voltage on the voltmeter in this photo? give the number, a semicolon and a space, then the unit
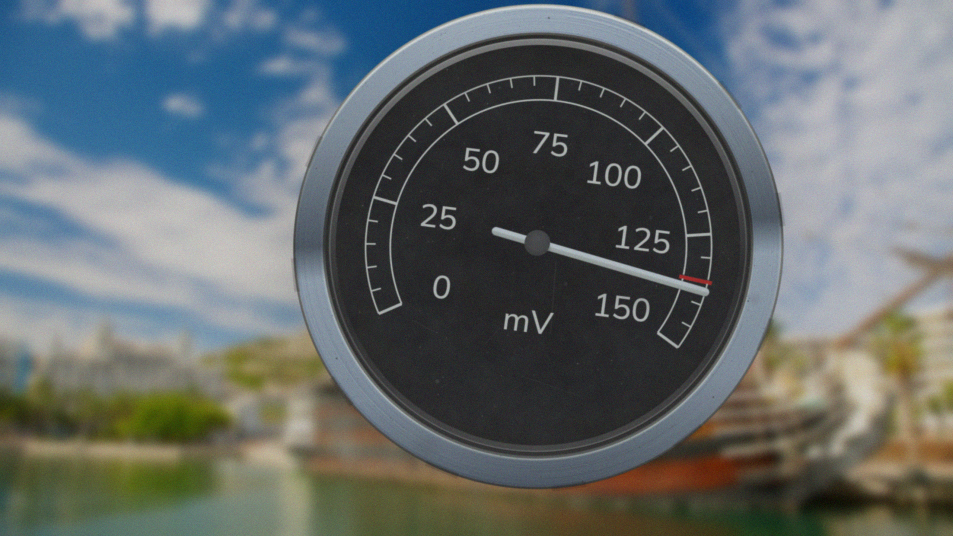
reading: 137.5; mV
